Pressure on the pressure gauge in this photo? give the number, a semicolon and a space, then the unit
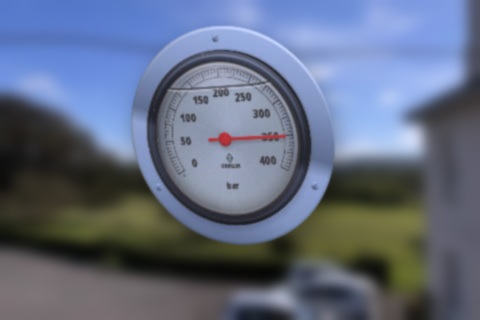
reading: 350; bar
